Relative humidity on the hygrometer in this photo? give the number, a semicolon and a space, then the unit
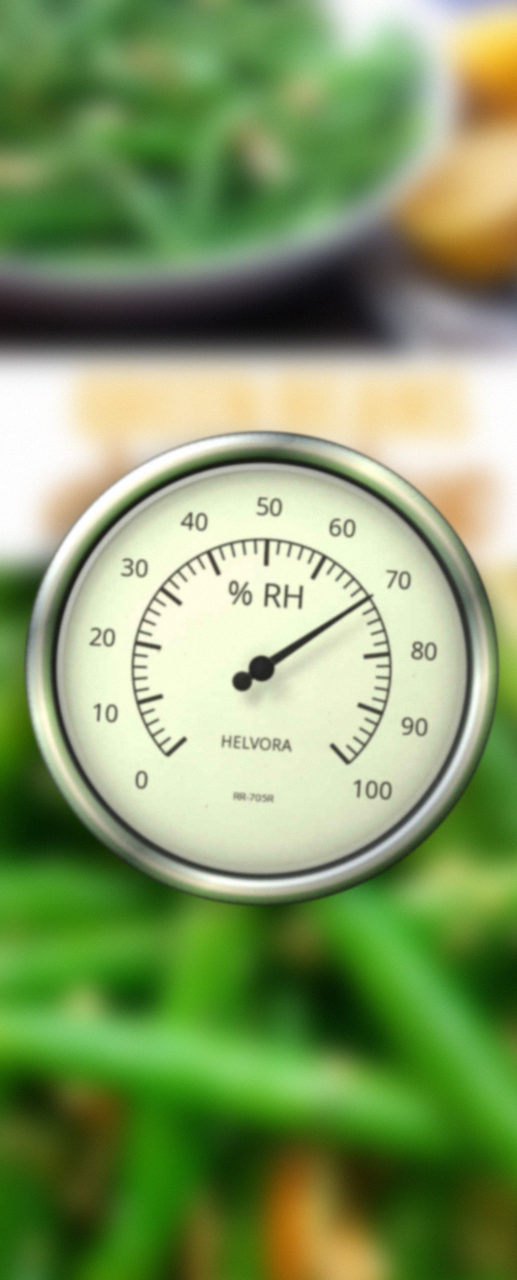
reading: 70; %
